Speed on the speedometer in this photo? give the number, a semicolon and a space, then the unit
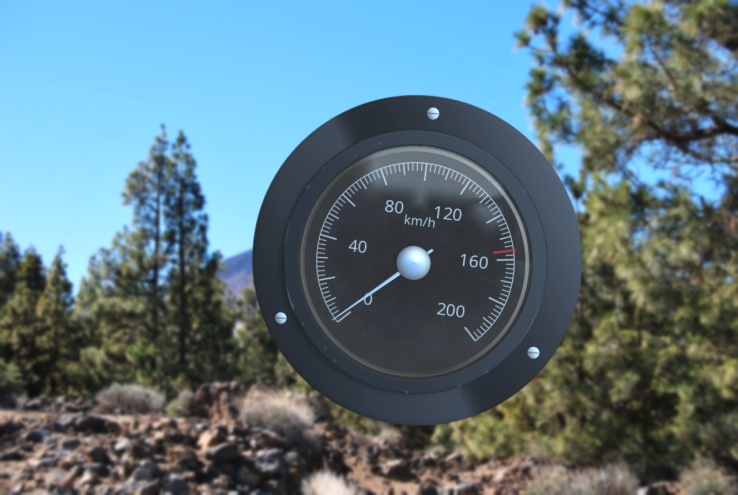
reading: 2; km/h
